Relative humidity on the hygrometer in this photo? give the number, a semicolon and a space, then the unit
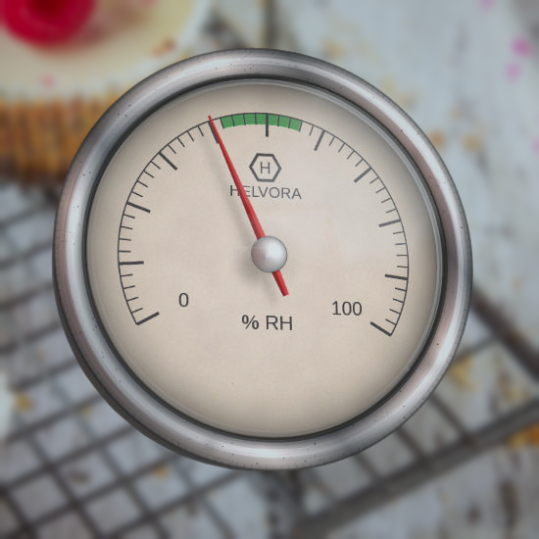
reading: 40; %
